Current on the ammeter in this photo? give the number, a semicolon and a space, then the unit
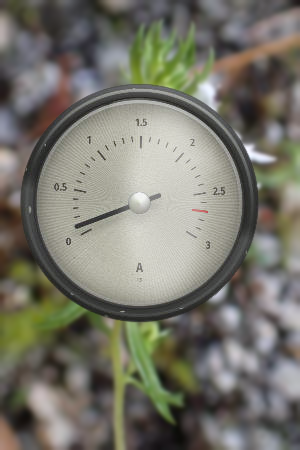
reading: 0.1; A
